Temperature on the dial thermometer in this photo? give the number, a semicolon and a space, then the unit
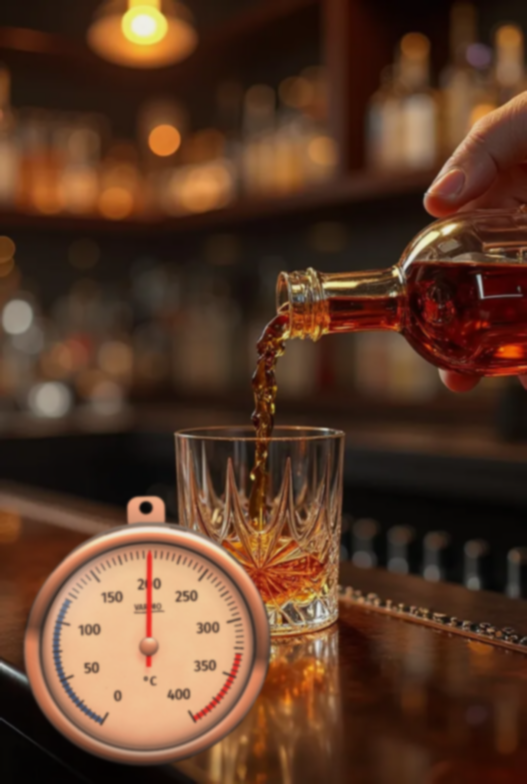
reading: 200; °C
